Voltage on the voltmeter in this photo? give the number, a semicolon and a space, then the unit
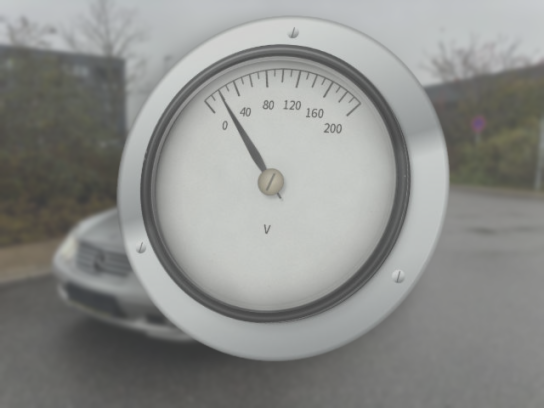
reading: 20; V
